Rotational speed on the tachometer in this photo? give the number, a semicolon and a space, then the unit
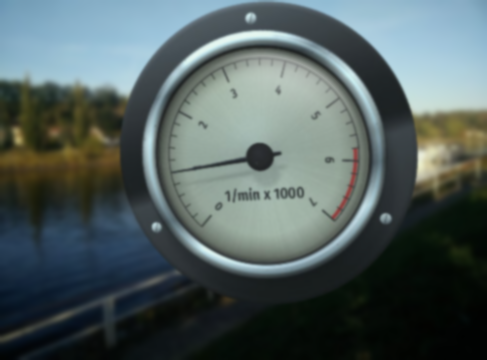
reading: 1000; rpm
